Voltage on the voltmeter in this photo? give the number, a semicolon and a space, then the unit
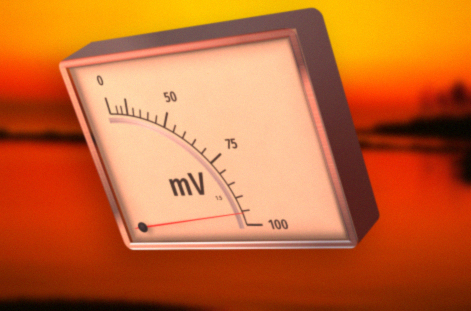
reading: 95; mV
